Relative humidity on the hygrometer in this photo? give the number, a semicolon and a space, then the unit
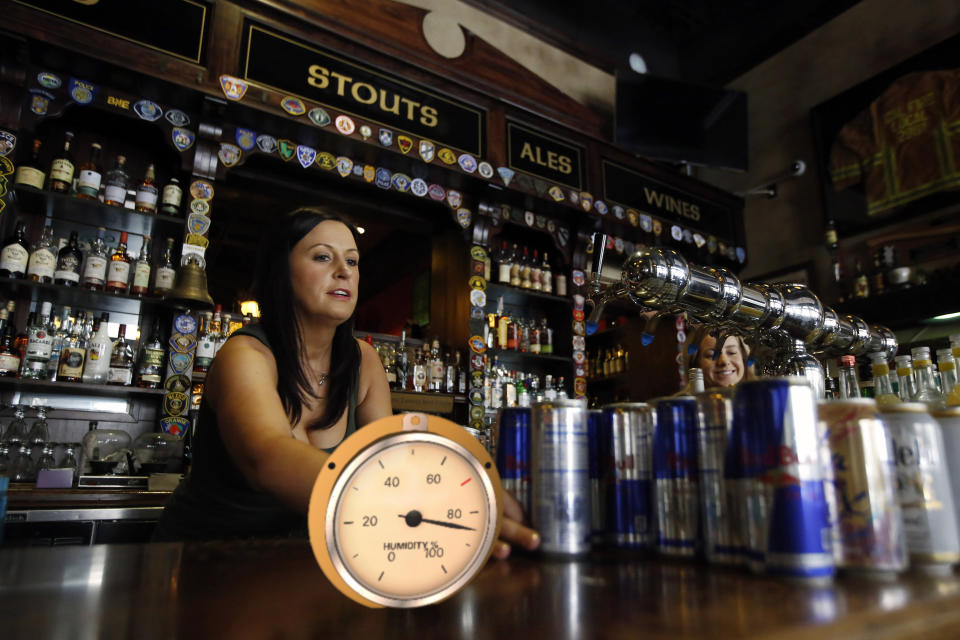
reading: 85; %
